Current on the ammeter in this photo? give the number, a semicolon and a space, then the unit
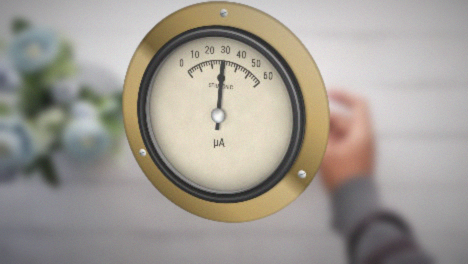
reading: 30; µA
